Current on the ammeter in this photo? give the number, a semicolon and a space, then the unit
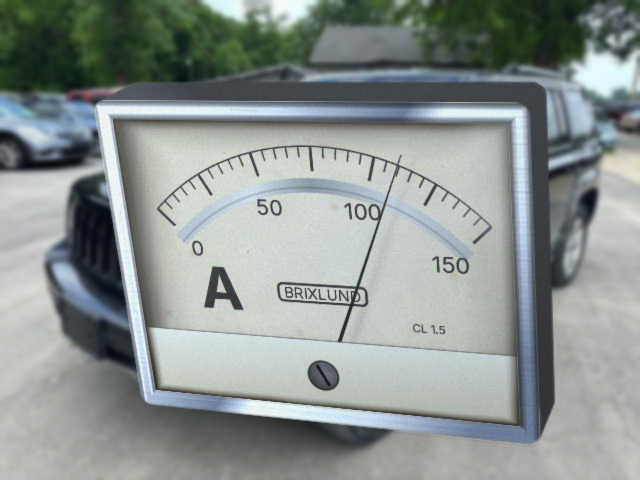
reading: 110; A
